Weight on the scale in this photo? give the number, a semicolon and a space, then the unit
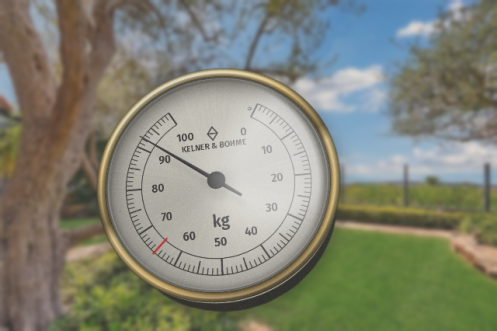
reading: 92; kg
